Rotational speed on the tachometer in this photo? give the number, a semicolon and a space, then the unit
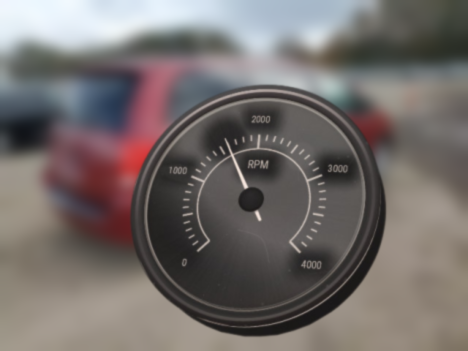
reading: 1600; rpm
